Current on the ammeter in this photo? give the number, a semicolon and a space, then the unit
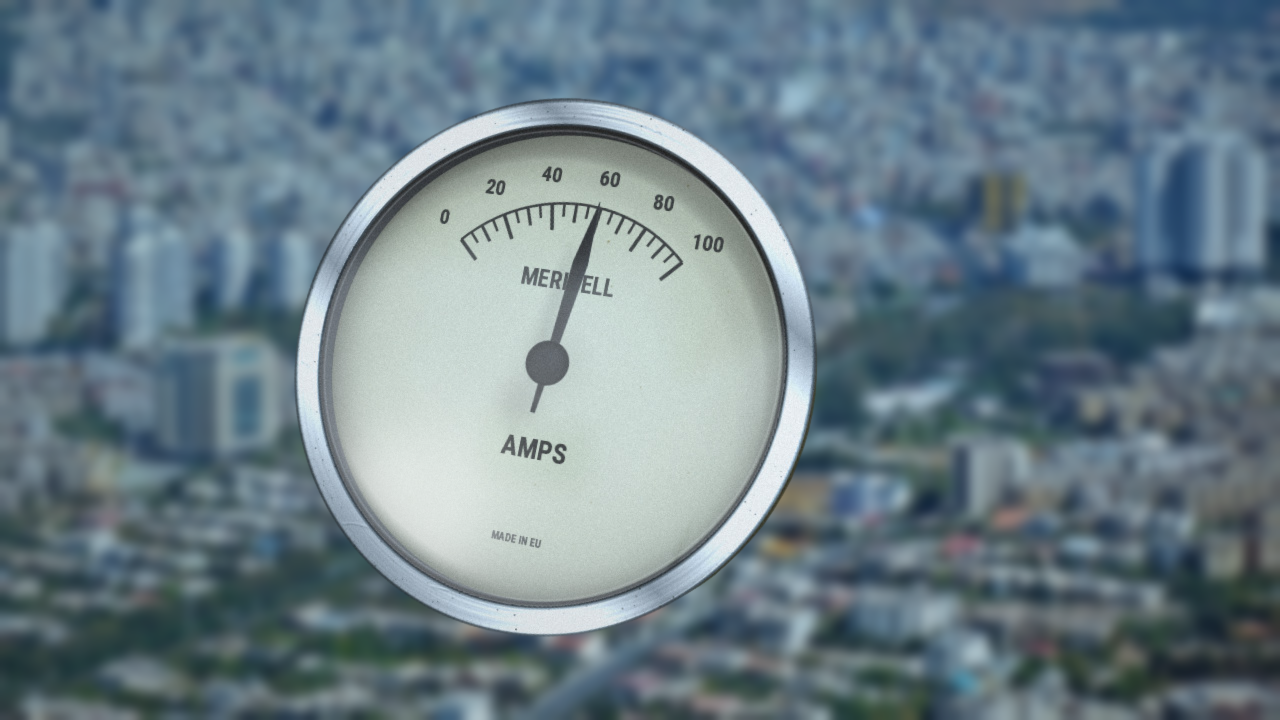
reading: 60; A
